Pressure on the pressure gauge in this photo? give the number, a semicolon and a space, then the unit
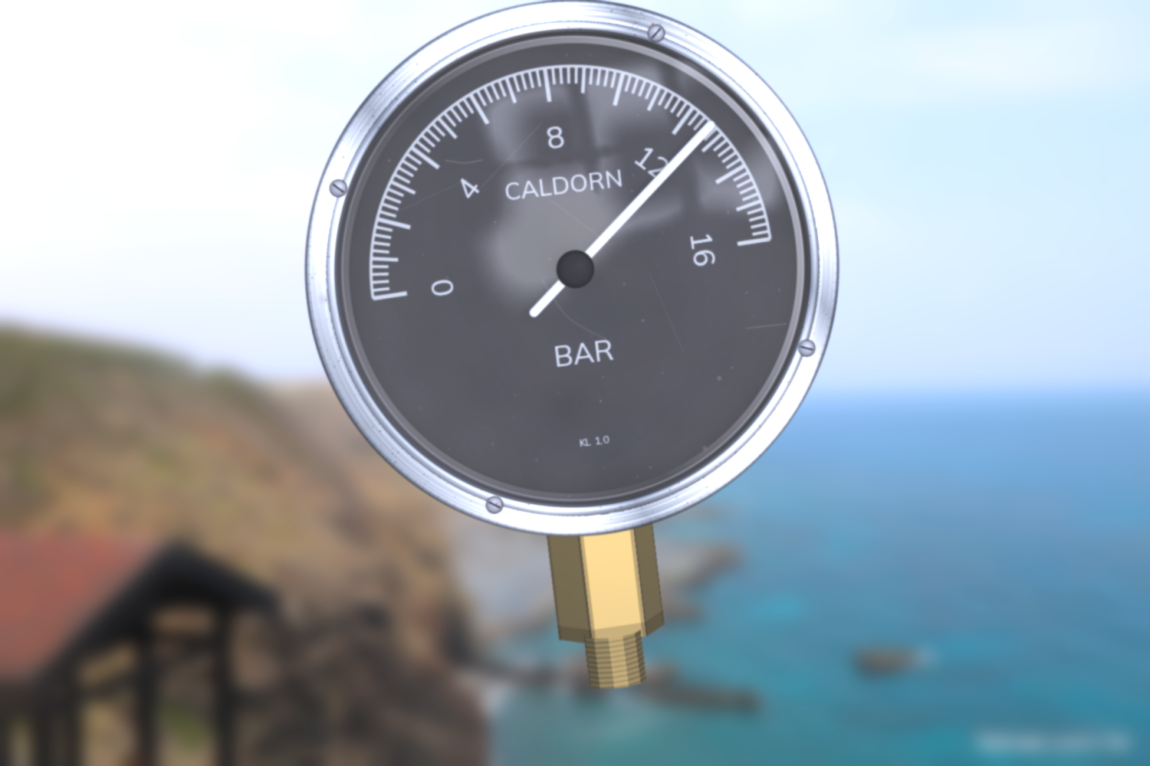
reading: 12.6; bar
